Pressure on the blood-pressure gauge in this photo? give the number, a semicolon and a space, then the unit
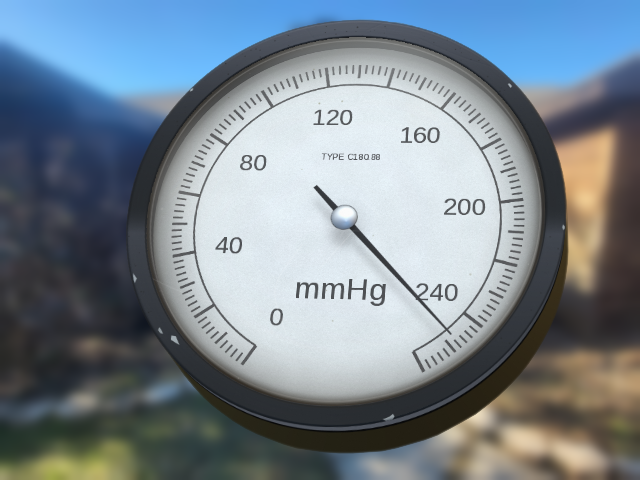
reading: 248; mmHg
